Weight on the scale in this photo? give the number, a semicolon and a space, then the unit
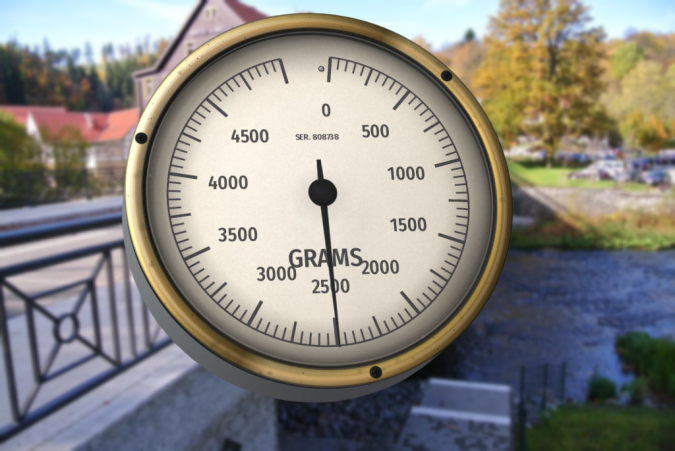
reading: 2500; g
